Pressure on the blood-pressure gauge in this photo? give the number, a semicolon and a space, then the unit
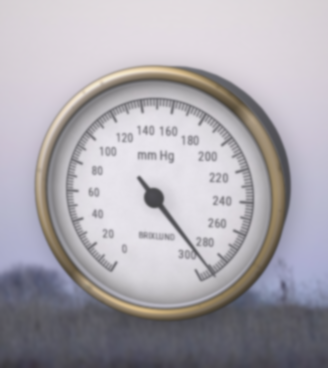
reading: 290; mmHg
